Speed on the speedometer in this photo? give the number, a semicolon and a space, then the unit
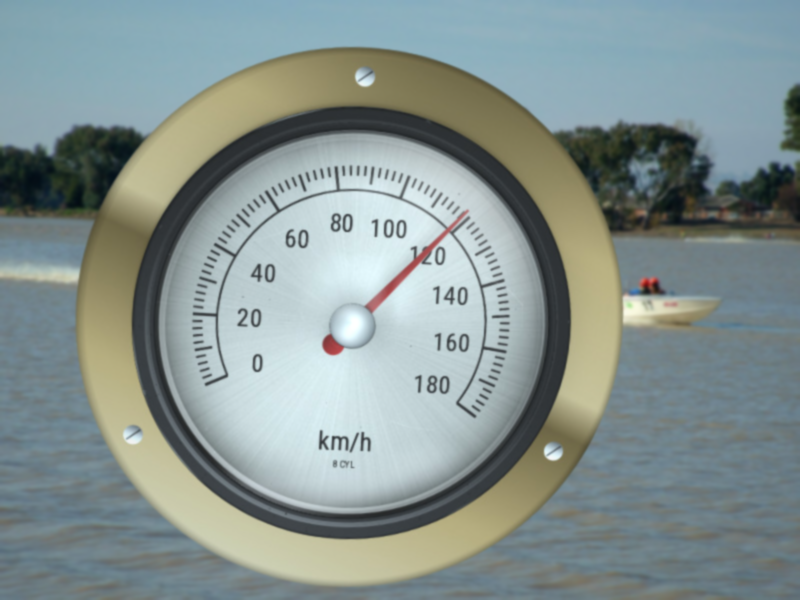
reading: 118; km/h
